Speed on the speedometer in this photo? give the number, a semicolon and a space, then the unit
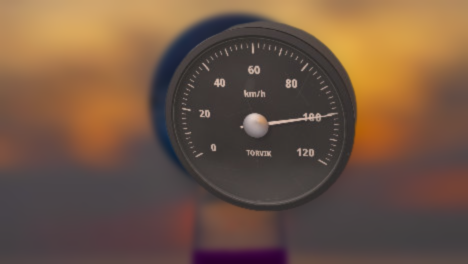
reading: 100; km/h
